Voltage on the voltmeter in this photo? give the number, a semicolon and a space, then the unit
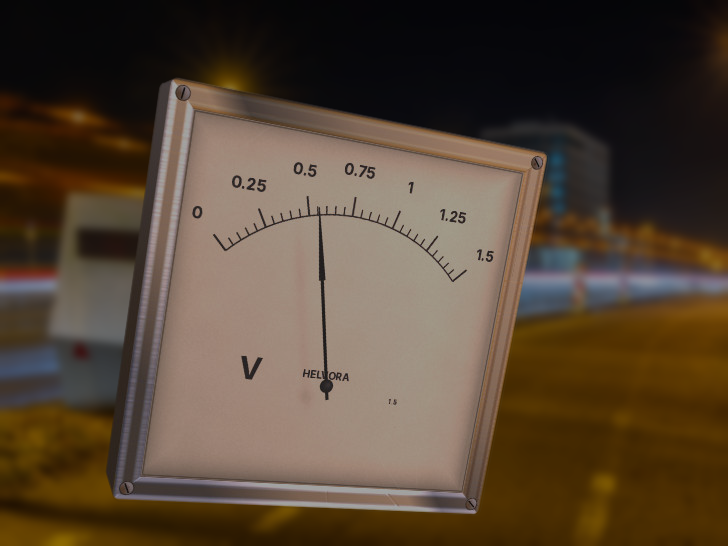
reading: 0.55; V
